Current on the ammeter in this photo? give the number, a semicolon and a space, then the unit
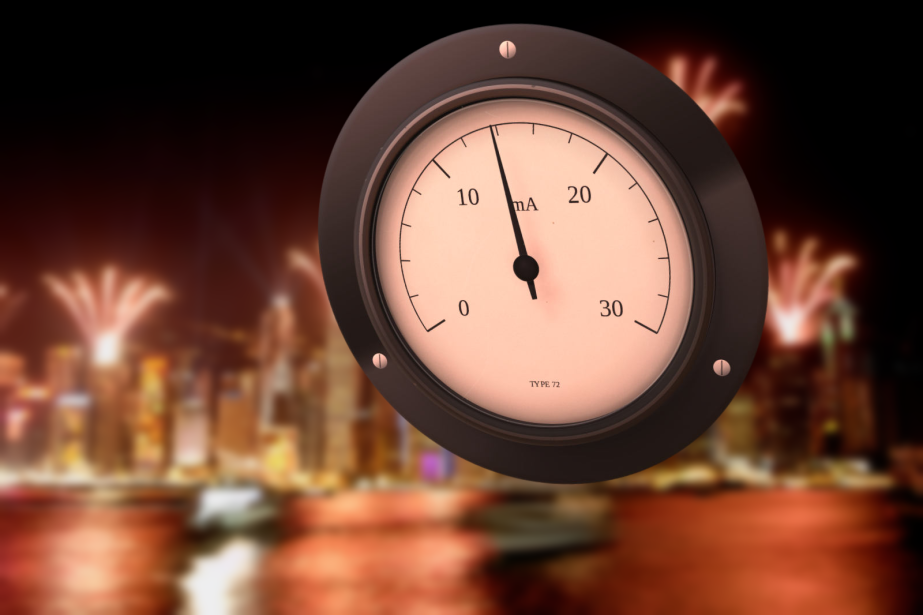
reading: 14; mA
